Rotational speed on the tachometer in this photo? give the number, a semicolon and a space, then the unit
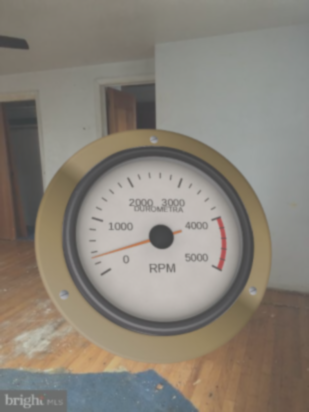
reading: 300; rpm
